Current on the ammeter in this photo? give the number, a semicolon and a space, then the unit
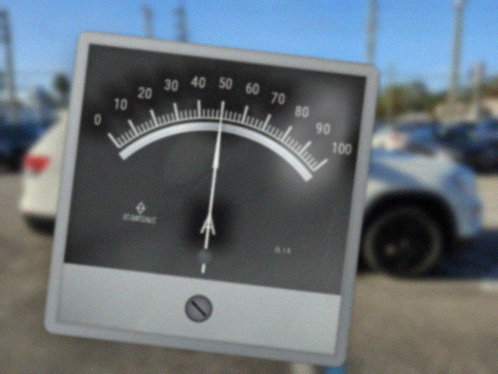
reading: 50; A
